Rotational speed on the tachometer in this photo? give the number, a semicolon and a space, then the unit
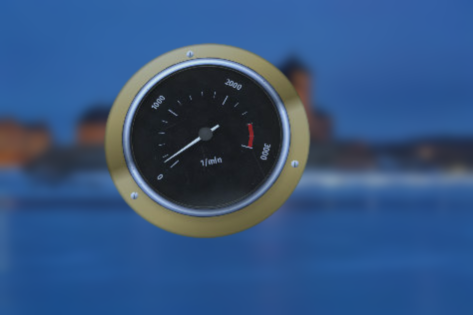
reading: 100; rpm
